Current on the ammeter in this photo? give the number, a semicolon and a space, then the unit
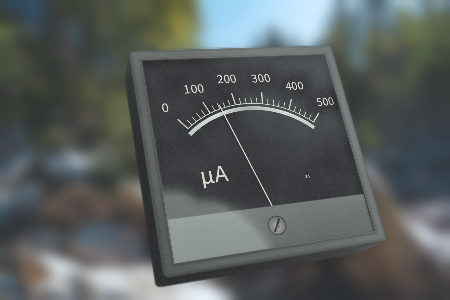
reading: 140; µA
